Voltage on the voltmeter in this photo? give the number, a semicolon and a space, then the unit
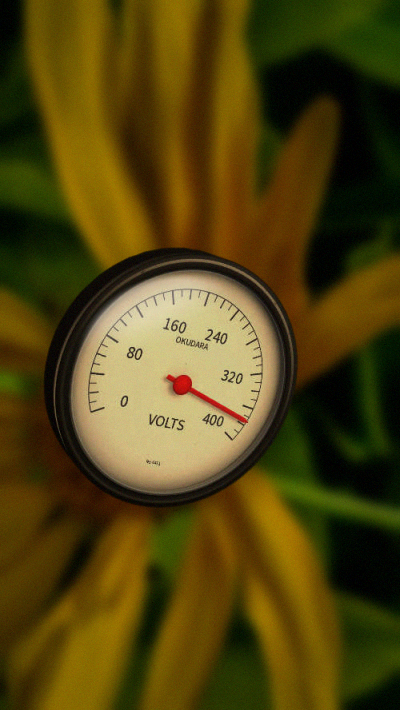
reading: 375; V
